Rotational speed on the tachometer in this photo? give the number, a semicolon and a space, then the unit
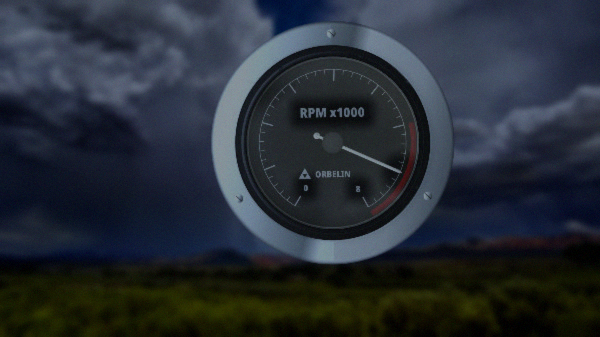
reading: 7000; rpm
